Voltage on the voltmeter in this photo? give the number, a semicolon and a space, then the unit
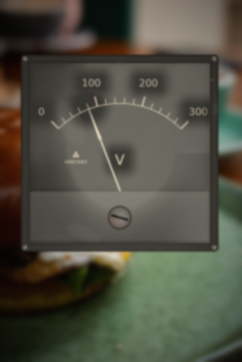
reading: 80; V
